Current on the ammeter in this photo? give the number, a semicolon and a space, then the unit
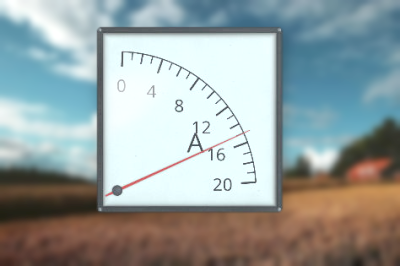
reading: 15; A
